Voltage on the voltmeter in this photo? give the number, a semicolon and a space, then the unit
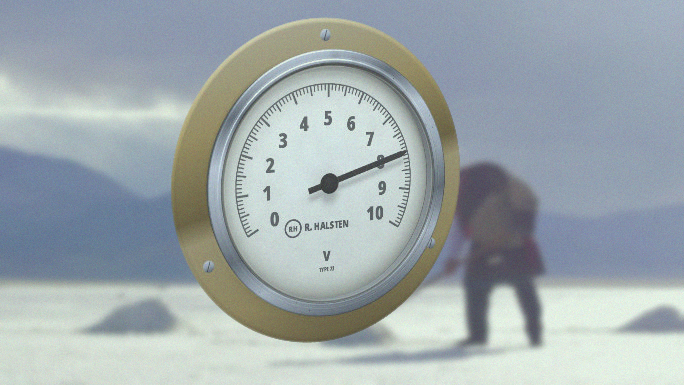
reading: 8; V
